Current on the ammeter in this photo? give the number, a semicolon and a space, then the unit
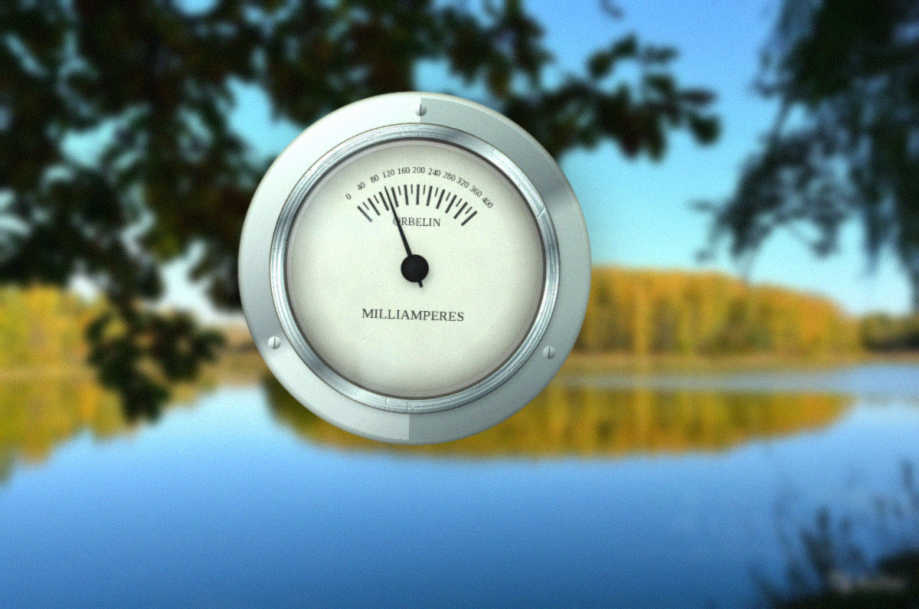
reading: 100; mA
